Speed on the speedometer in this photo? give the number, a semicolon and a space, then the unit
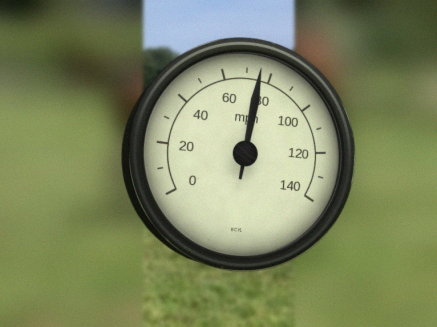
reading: 75; mph
